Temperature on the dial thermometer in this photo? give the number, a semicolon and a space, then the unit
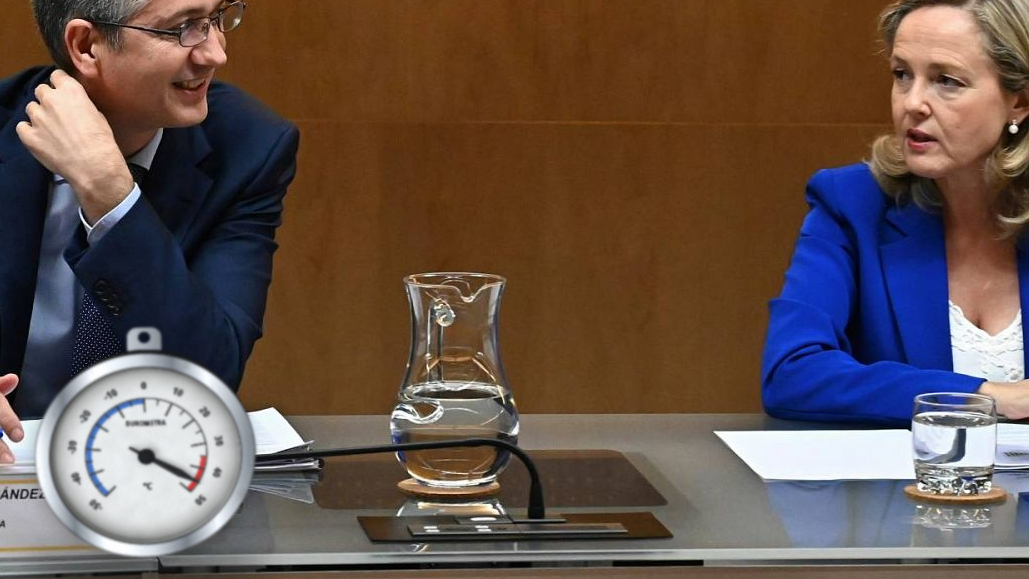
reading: 45; °C
